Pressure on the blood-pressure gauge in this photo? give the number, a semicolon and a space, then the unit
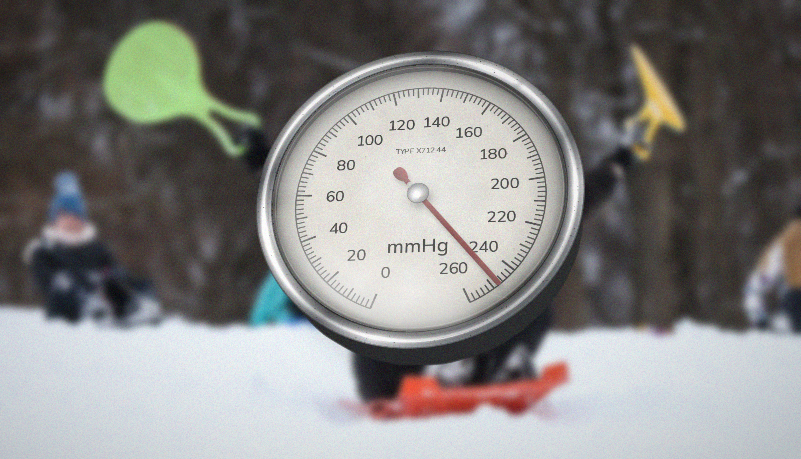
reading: 248; mmHg
